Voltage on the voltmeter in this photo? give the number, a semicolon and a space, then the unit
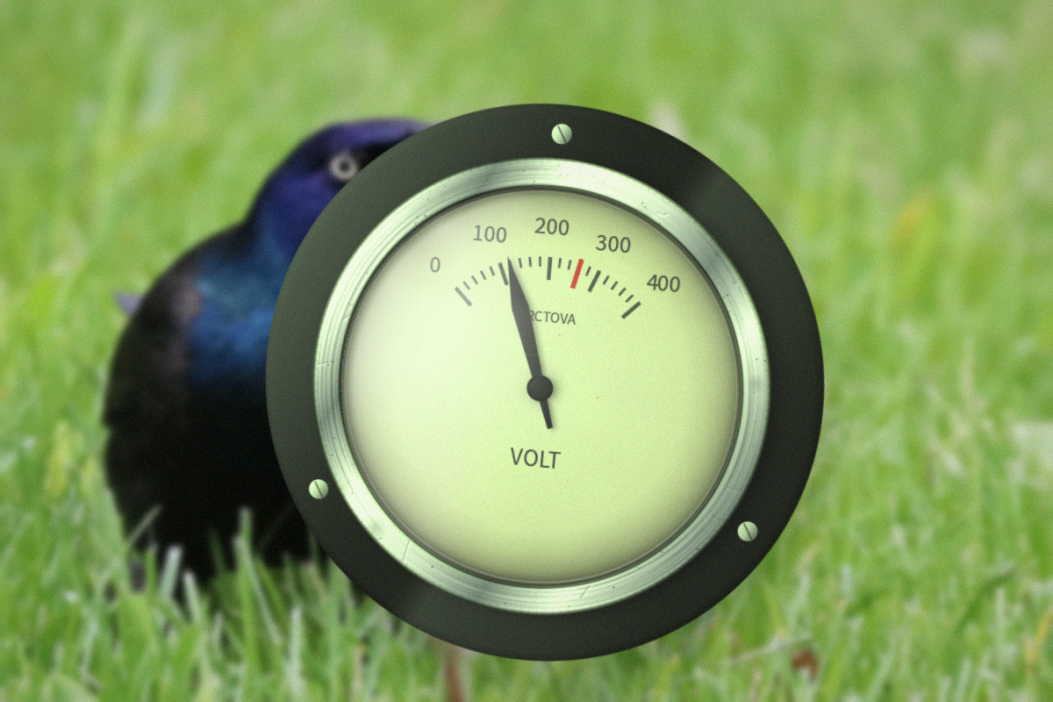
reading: 120; V
